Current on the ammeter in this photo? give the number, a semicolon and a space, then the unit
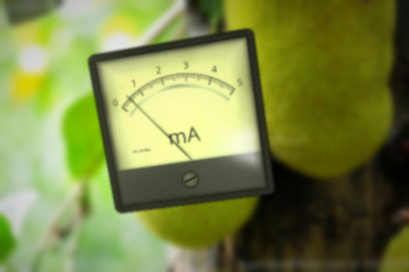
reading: 0.5; mA
